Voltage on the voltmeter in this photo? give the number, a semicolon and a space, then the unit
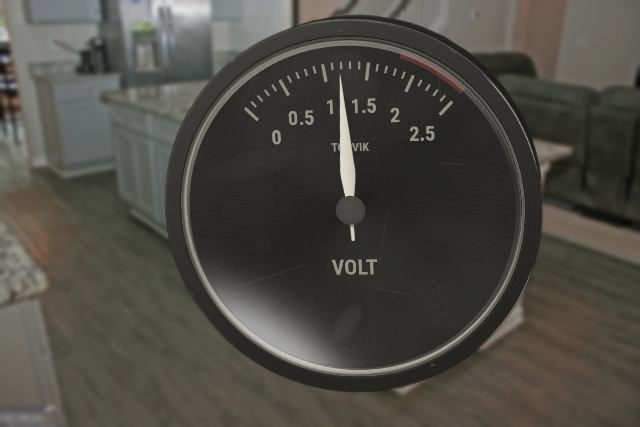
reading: 1.2; V
